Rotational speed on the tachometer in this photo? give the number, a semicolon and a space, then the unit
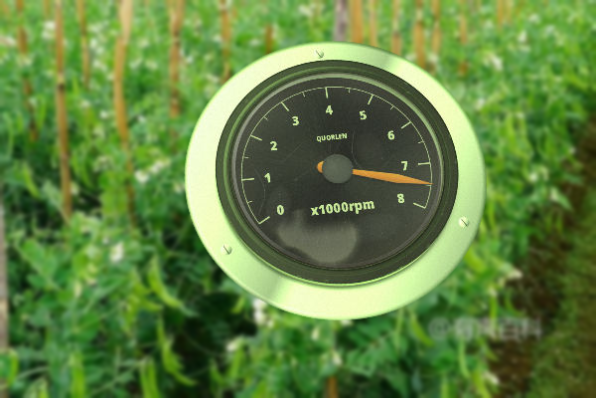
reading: 7500; rpm
